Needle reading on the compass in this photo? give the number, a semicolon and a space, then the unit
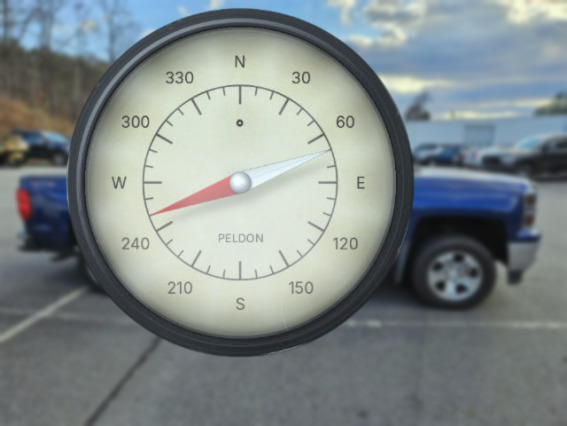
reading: 250; °
